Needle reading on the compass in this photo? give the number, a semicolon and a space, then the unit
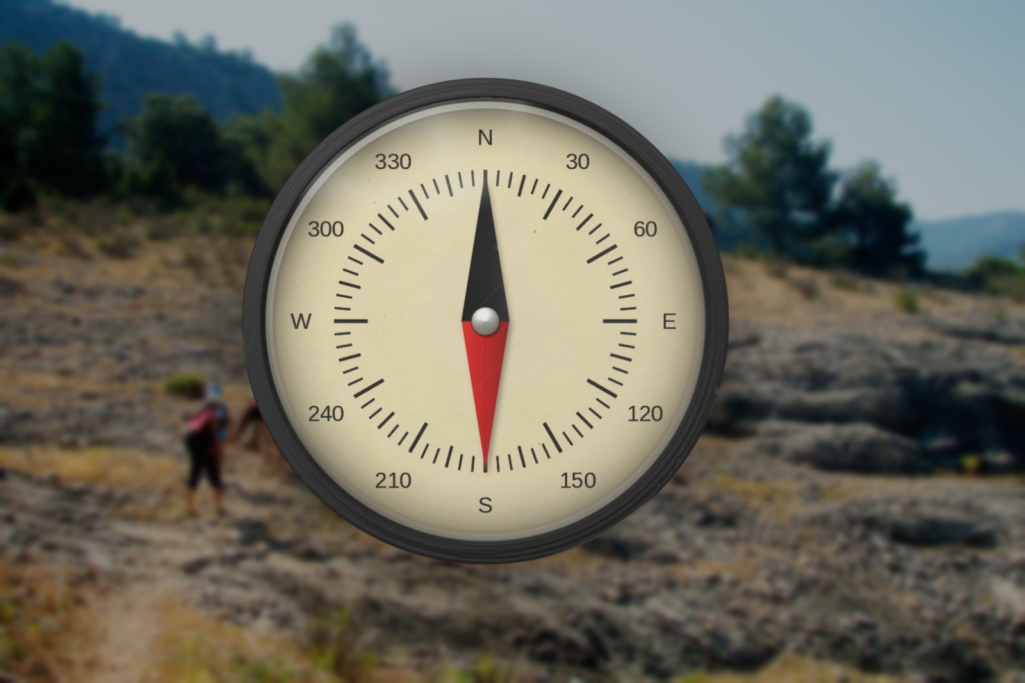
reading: 180; °
